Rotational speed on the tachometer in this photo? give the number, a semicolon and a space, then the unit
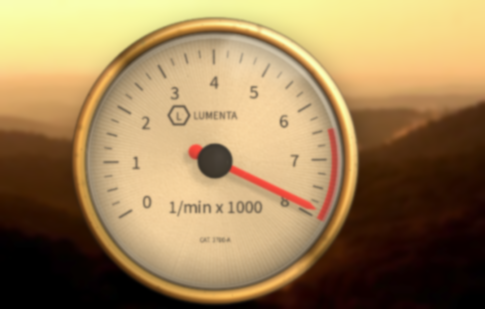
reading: 7875; rpm
